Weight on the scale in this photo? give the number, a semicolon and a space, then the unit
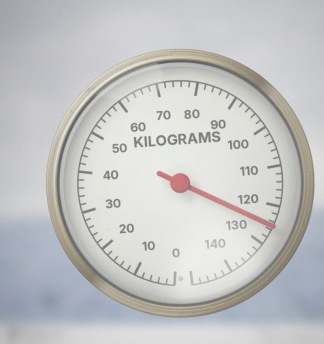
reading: 125; kg
